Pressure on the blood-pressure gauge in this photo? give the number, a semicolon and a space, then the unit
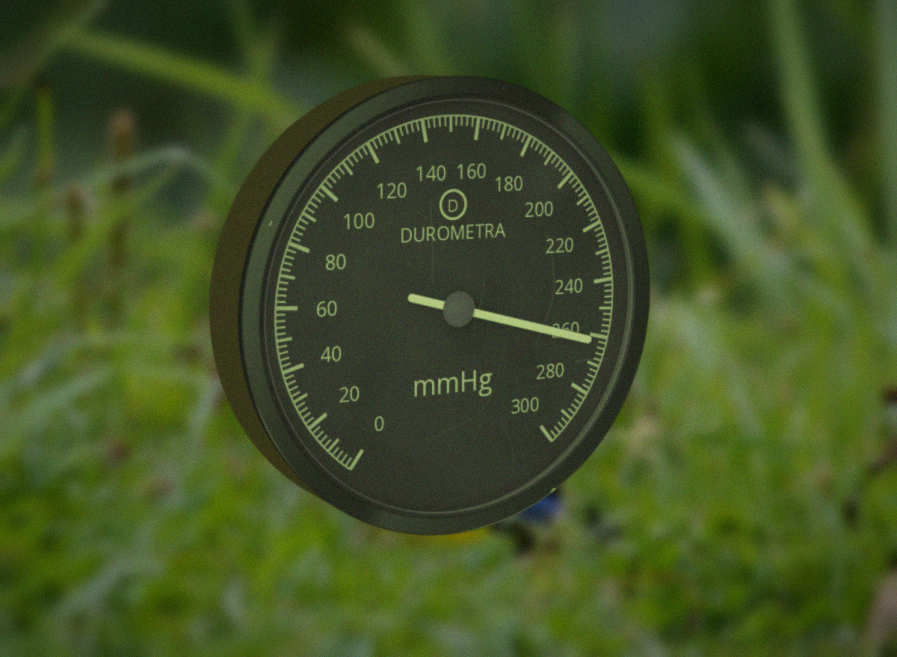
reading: 262; mmHg
